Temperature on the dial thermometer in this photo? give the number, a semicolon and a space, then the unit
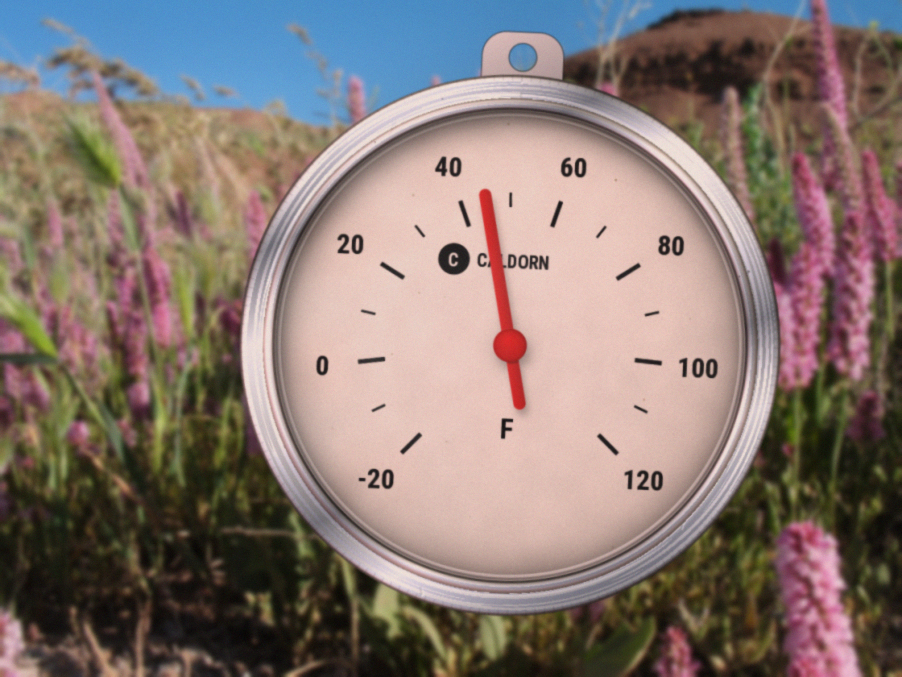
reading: 45; °F
